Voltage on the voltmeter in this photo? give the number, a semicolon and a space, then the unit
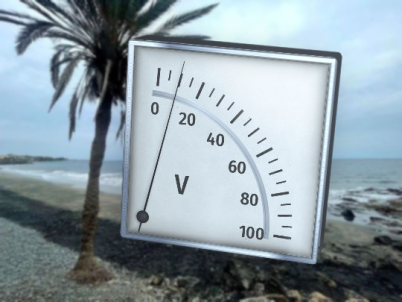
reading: 10; V
